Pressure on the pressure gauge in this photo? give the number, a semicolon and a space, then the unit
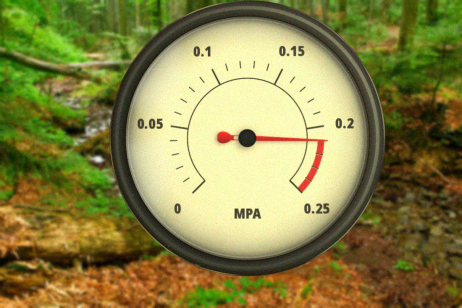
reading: 0.21; MPa
